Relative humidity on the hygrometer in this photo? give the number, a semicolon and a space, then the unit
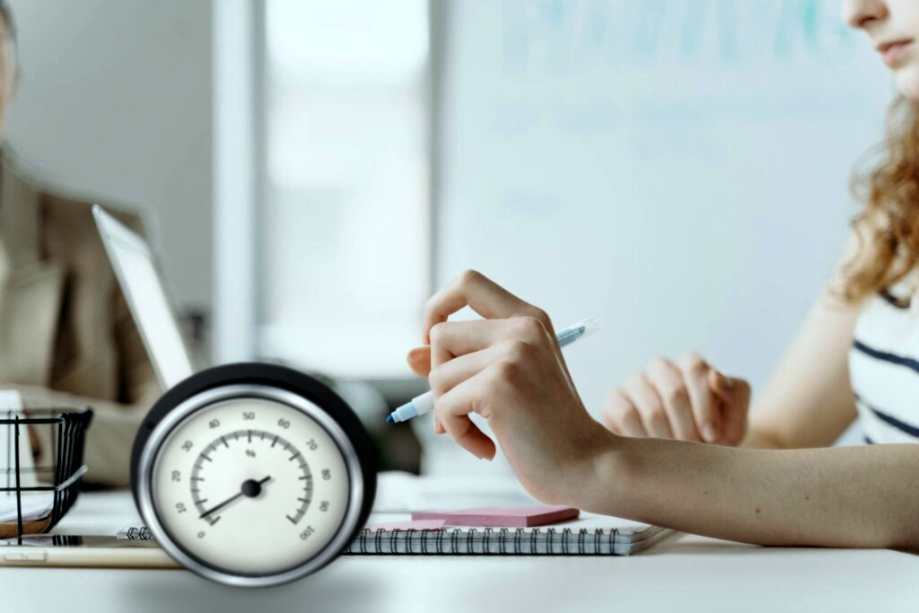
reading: 5; %
